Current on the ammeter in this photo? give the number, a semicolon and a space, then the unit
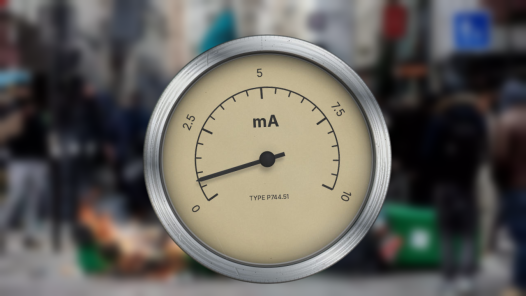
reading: 0.75; mA
